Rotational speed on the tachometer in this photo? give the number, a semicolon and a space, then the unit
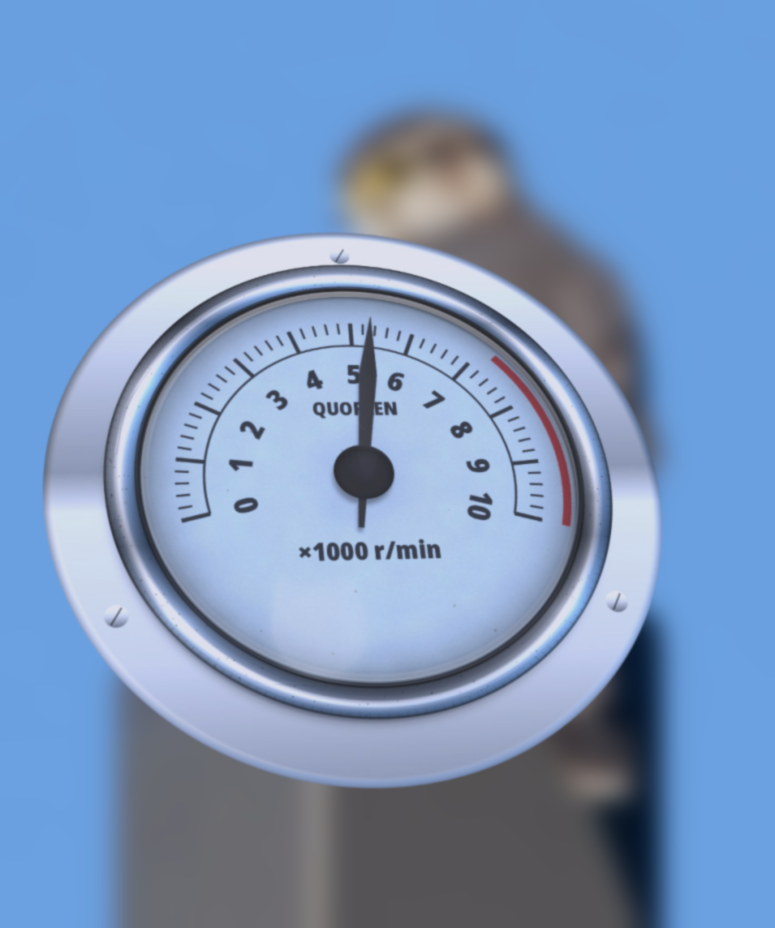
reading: 5300; rpm
